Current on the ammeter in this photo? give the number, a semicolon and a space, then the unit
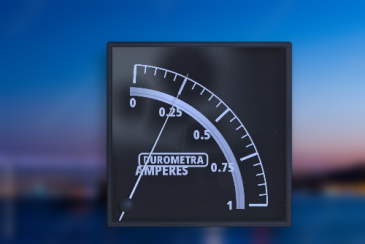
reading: 0.25; A
